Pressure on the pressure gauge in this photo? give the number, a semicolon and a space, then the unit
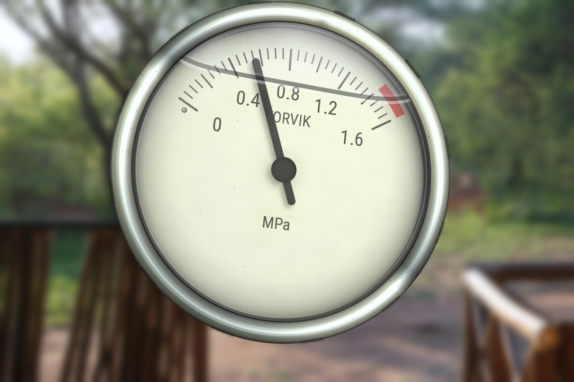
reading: 0.55; MPa
